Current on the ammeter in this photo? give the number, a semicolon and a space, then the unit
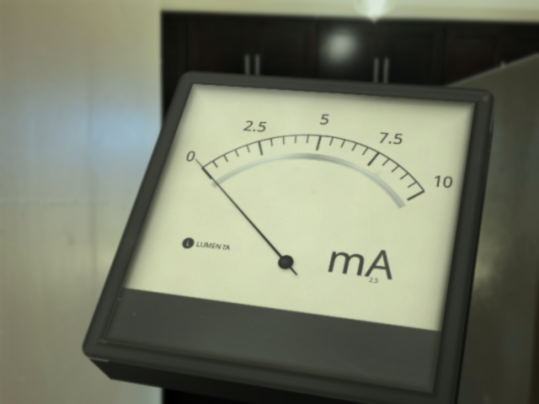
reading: 0; mA
